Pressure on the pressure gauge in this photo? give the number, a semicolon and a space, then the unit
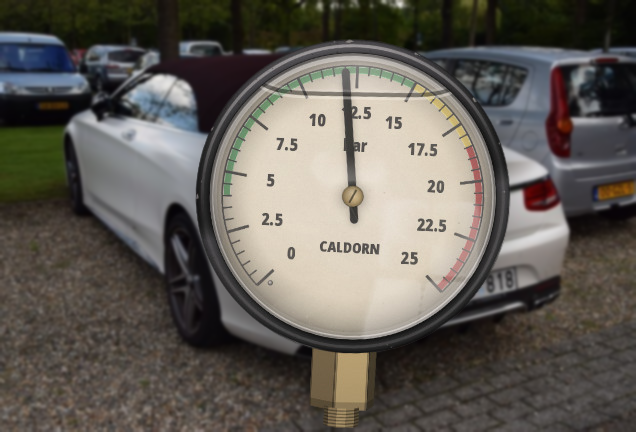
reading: 12; bar
